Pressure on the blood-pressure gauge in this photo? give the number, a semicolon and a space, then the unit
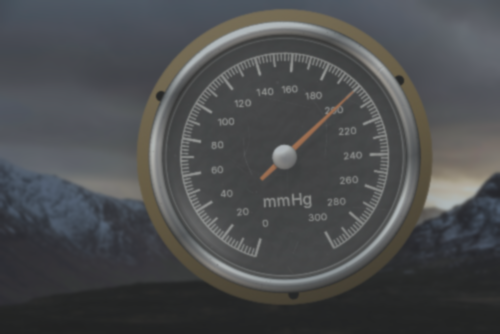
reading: 200; mmHg
